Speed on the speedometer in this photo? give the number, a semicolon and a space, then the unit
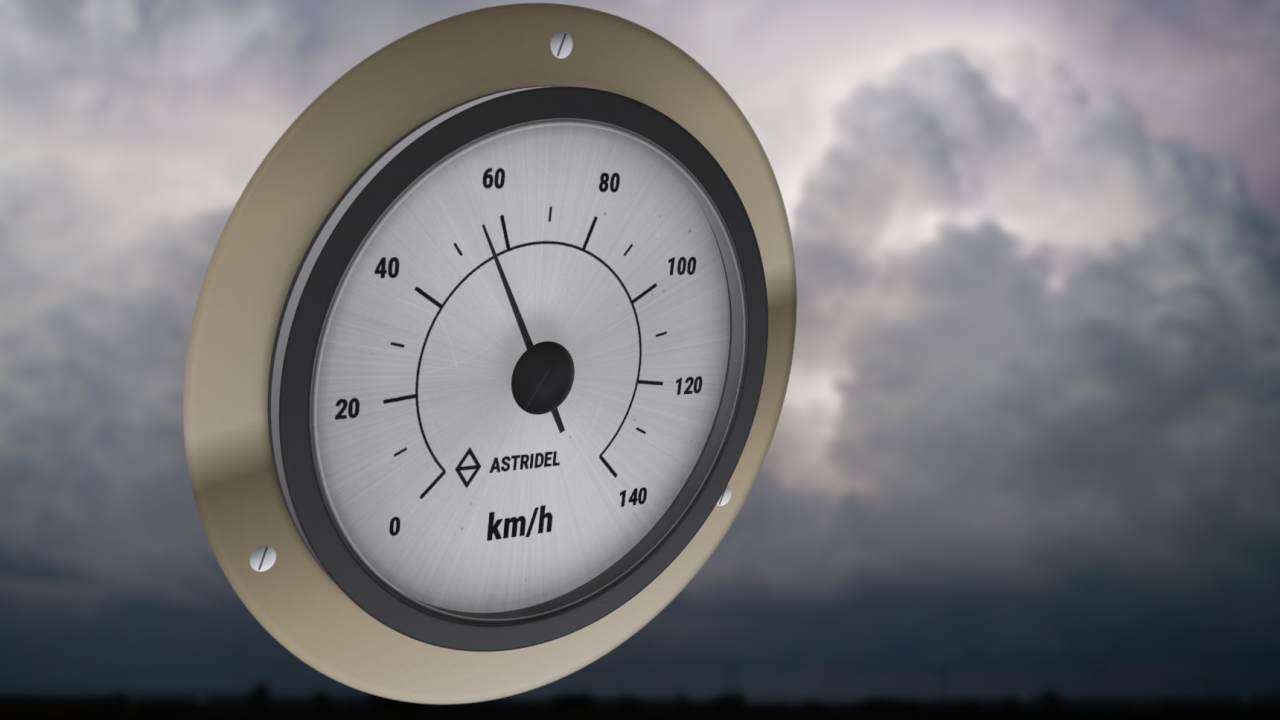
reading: 55; km/h
